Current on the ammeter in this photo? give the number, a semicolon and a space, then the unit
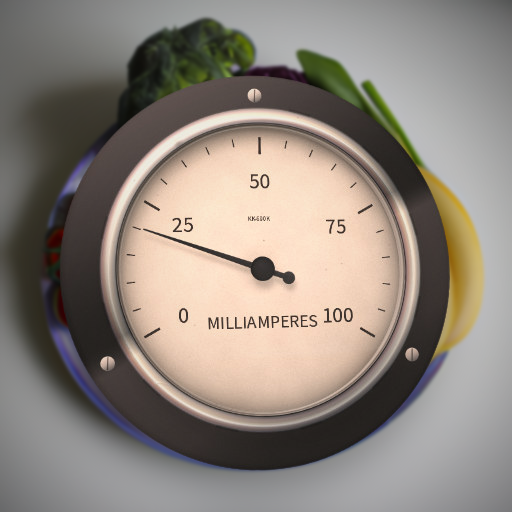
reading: 20; mA
